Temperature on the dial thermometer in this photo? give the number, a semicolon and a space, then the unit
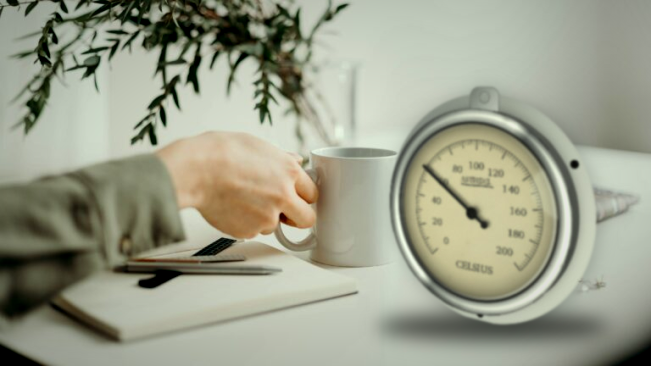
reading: 60; °C
